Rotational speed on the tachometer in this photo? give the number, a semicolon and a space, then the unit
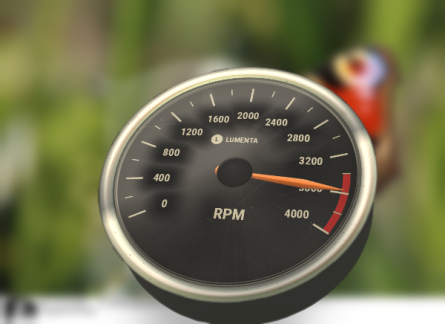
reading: 3600; rpm
